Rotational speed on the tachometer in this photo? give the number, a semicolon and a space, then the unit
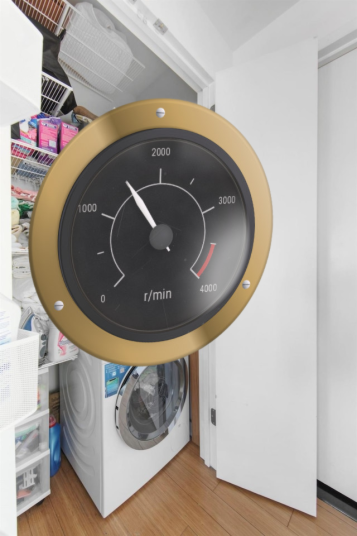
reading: 1500; rpm
